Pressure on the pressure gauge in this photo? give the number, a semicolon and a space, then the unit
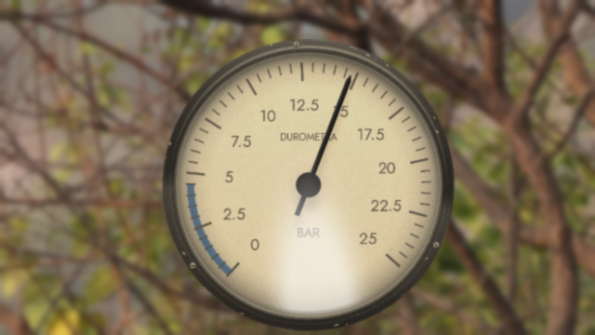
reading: 14.75; bar
